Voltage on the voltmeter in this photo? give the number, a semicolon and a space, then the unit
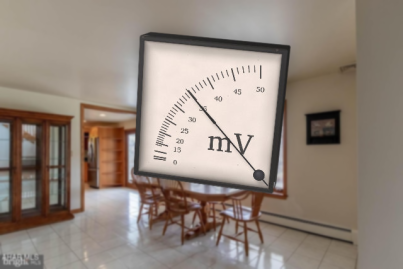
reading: 35; mV
